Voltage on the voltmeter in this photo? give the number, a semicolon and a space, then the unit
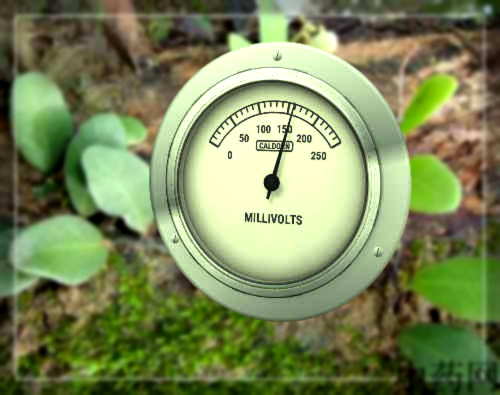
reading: 160; mV
